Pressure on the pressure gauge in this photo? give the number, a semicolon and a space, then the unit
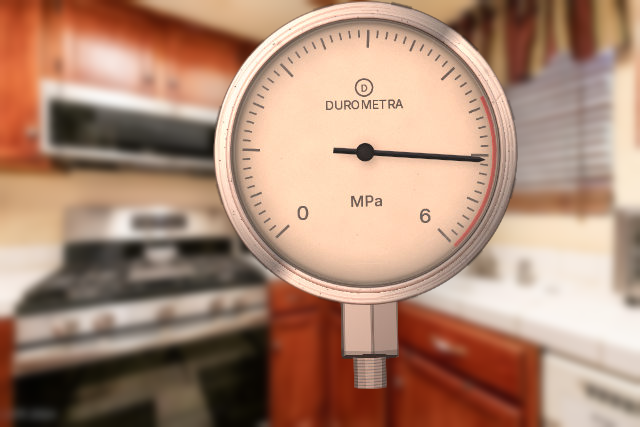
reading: 5.05; MPa
